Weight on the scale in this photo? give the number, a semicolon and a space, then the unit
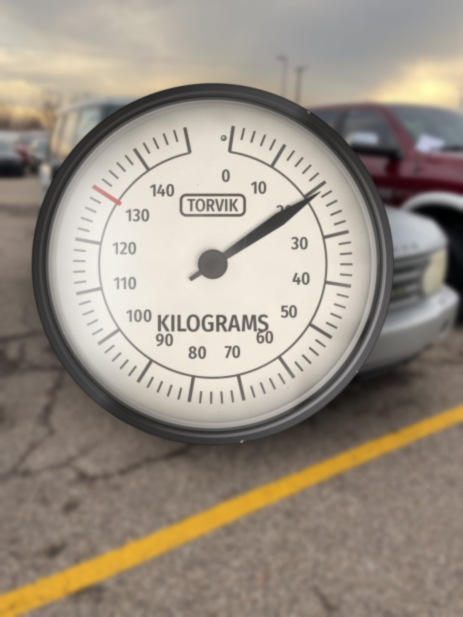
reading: 21; kg
